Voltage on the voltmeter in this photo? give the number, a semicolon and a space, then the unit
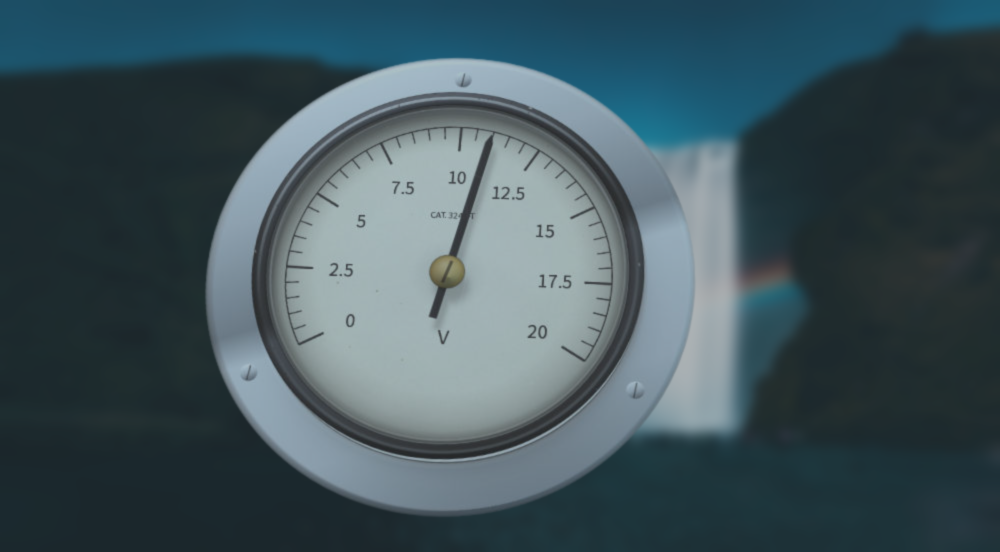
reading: 11; V
